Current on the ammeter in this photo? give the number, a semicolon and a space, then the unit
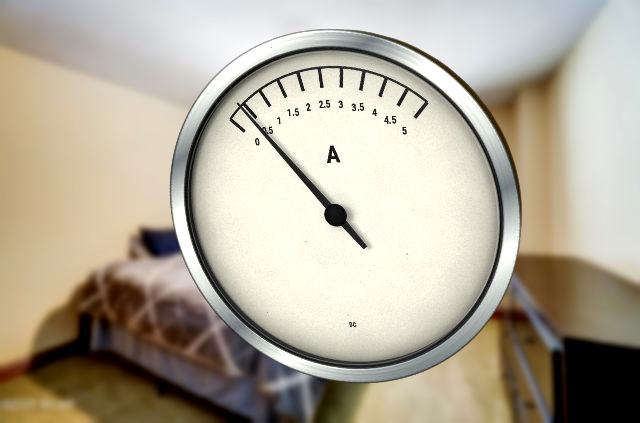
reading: 0.5; A
